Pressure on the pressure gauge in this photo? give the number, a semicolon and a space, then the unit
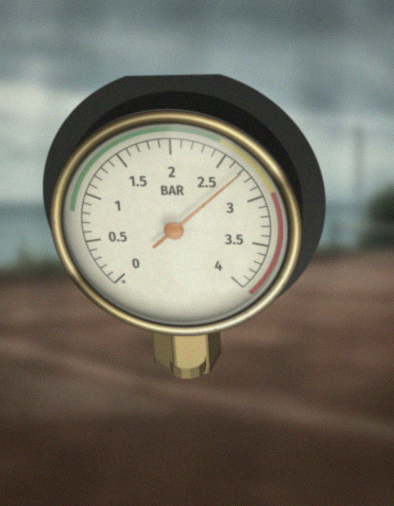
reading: 2.7; bar
